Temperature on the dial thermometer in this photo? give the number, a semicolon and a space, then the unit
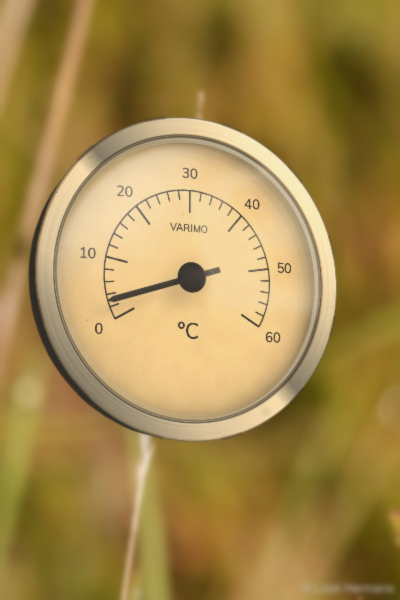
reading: 3; °C
